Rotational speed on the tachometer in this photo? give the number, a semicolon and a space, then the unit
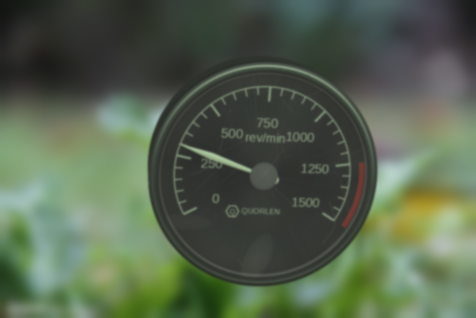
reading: 300; rpm
